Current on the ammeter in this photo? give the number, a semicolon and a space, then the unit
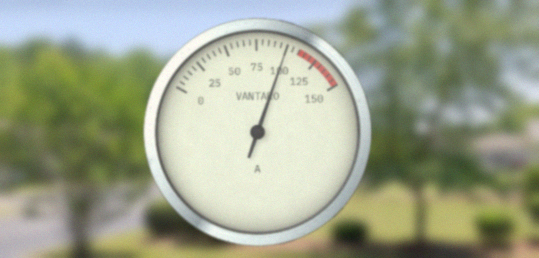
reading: 100; A
